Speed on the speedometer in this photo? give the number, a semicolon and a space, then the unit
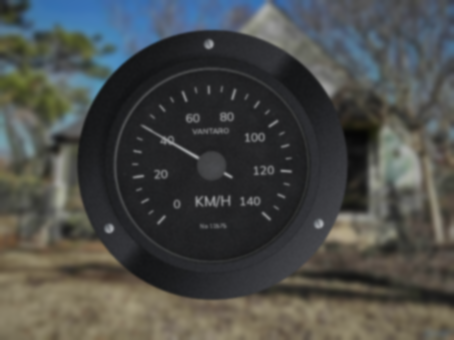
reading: 40; km/h
